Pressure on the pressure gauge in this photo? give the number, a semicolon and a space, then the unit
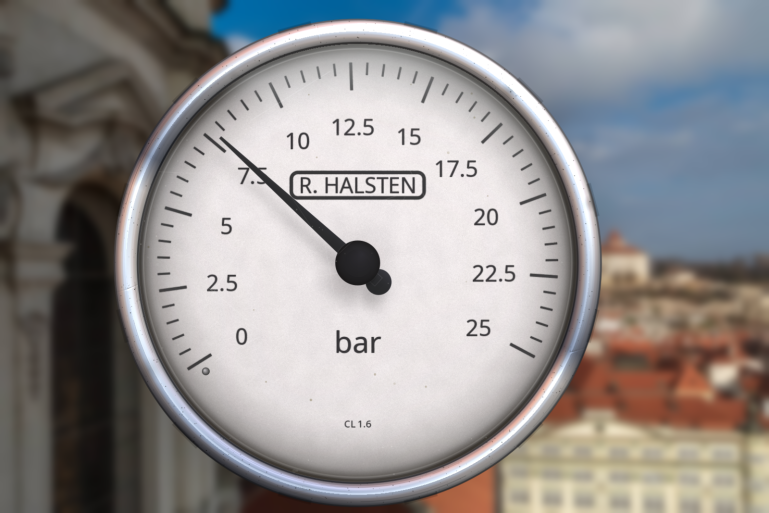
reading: 7.75; bar
